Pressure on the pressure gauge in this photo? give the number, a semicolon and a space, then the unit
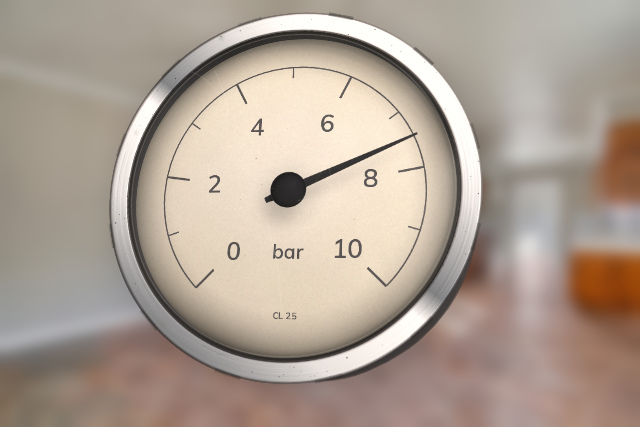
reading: 7.5; bar
